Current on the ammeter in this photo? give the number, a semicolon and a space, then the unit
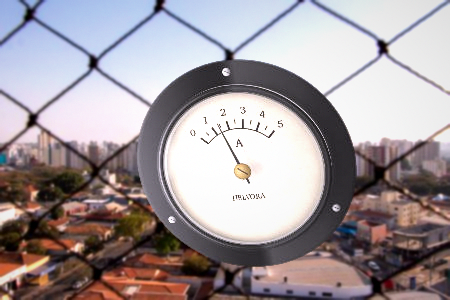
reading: 1.5; A
